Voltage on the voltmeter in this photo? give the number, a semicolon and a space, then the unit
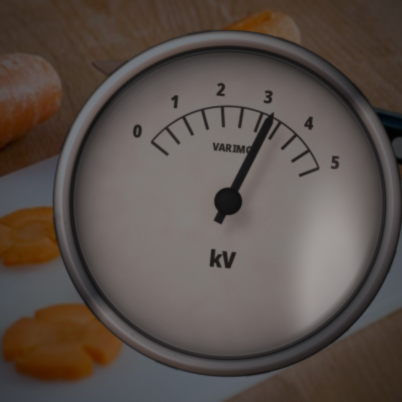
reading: 3.25; kV
